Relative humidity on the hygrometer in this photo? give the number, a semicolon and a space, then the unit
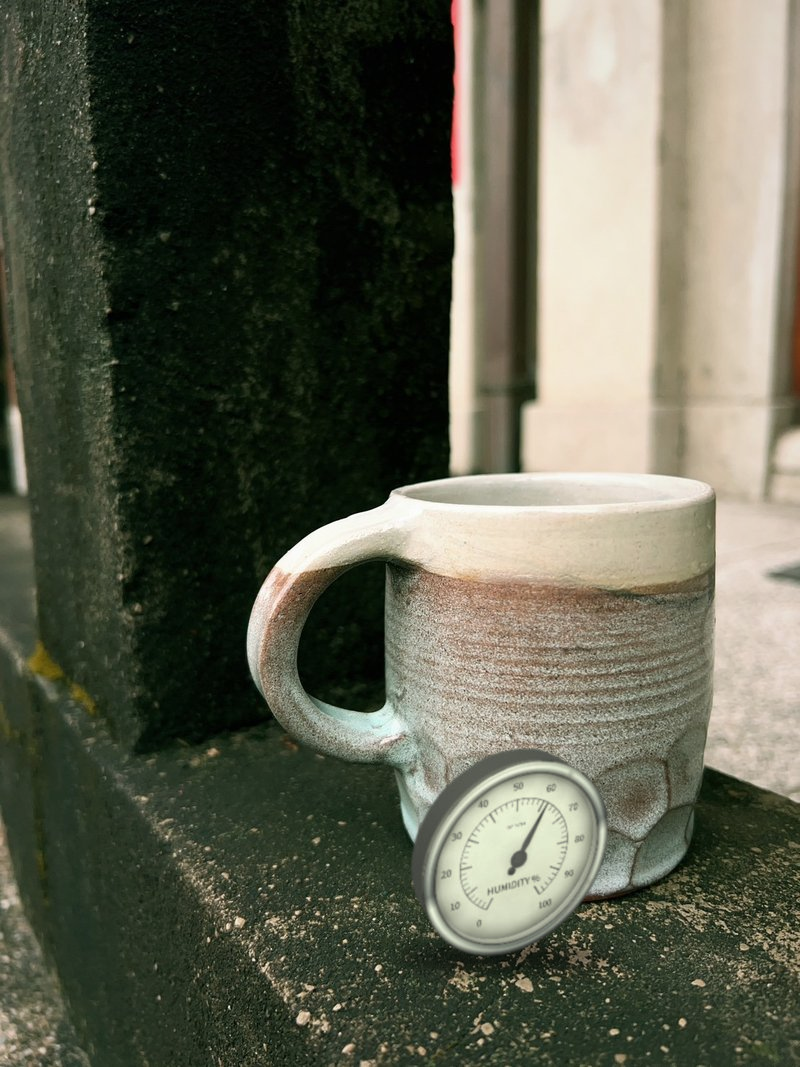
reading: 60; %
